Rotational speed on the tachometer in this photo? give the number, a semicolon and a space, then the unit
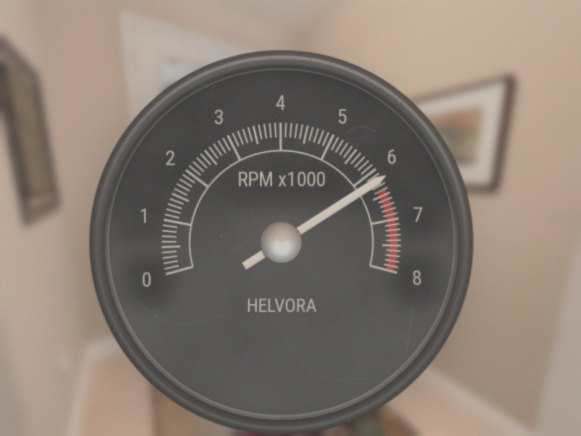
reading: 6200; rpm
